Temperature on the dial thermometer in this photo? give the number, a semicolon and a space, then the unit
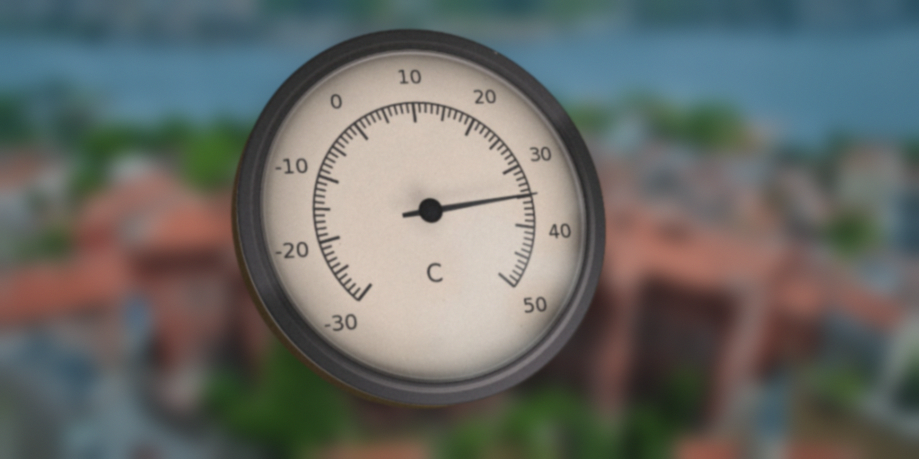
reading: 35; °C
